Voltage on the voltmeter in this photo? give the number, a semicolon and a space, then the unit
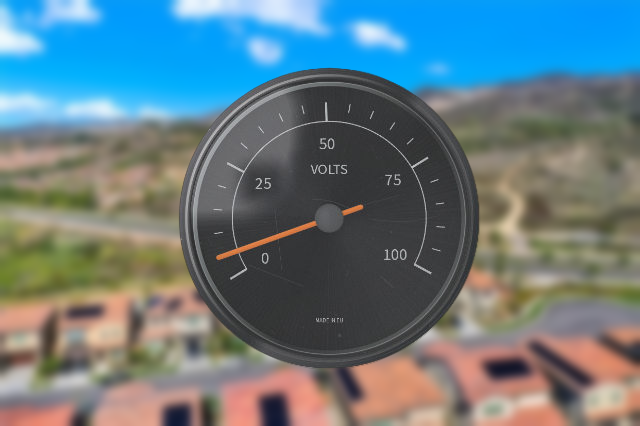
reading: 5; V
